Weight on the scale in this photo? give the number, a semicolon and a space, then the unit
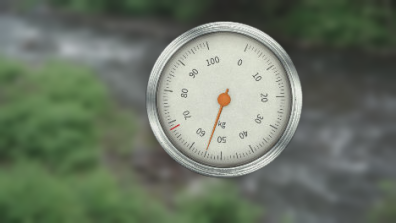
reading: 55; kg
